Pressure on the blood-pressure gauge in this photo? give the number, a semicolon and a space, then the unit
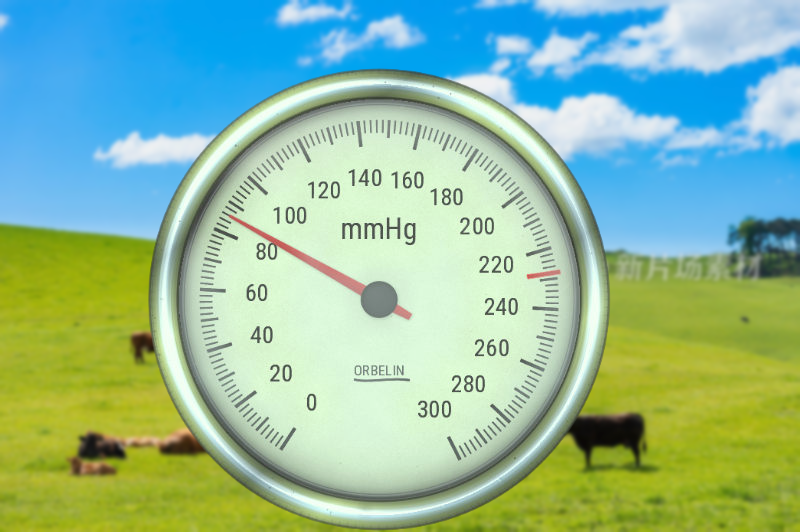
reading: 86; mmHg
